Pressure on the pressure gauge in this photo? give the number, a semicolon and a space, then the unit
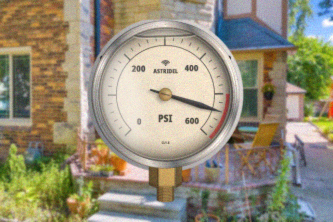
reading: 540; psi
